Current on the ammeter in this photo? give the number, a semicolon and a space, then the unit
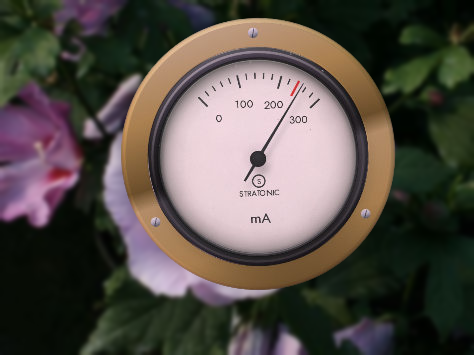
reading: 250; mA
